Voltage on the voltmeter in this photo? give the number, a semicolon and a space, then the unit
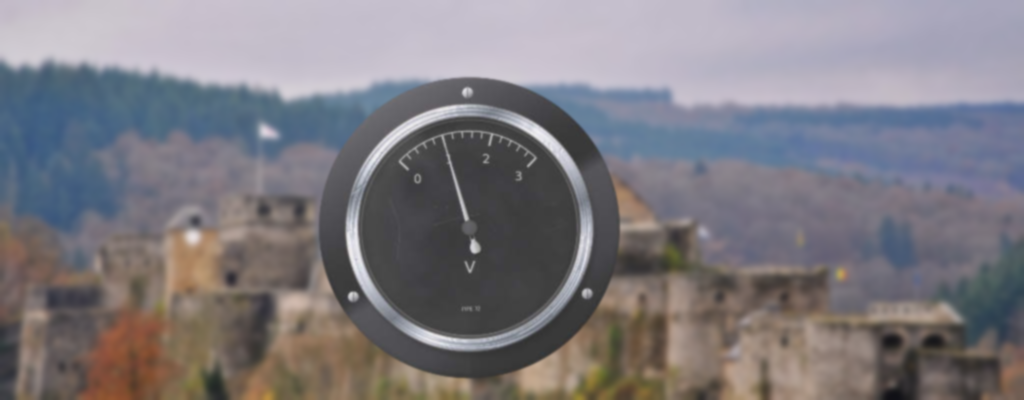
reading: 1; V
